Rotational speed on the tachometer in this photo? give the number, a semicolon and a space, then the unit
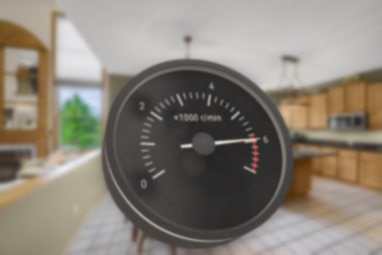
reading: 6000; rpm
